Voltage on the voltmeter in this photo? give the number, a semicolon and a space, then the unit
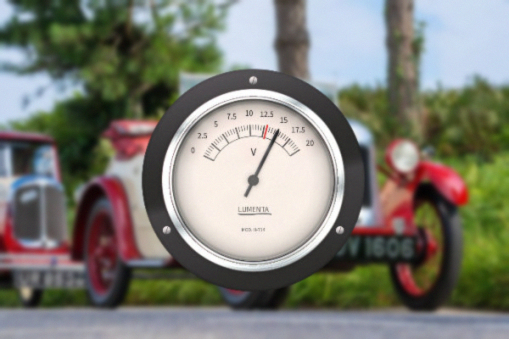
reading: 15; V
